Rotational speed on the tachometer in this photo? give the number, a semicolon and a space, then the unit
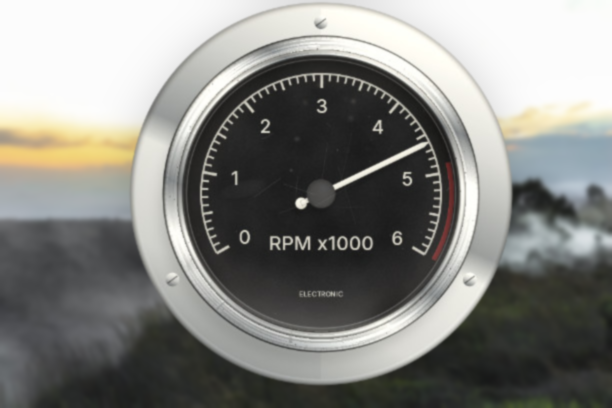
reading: 4600; rpm
